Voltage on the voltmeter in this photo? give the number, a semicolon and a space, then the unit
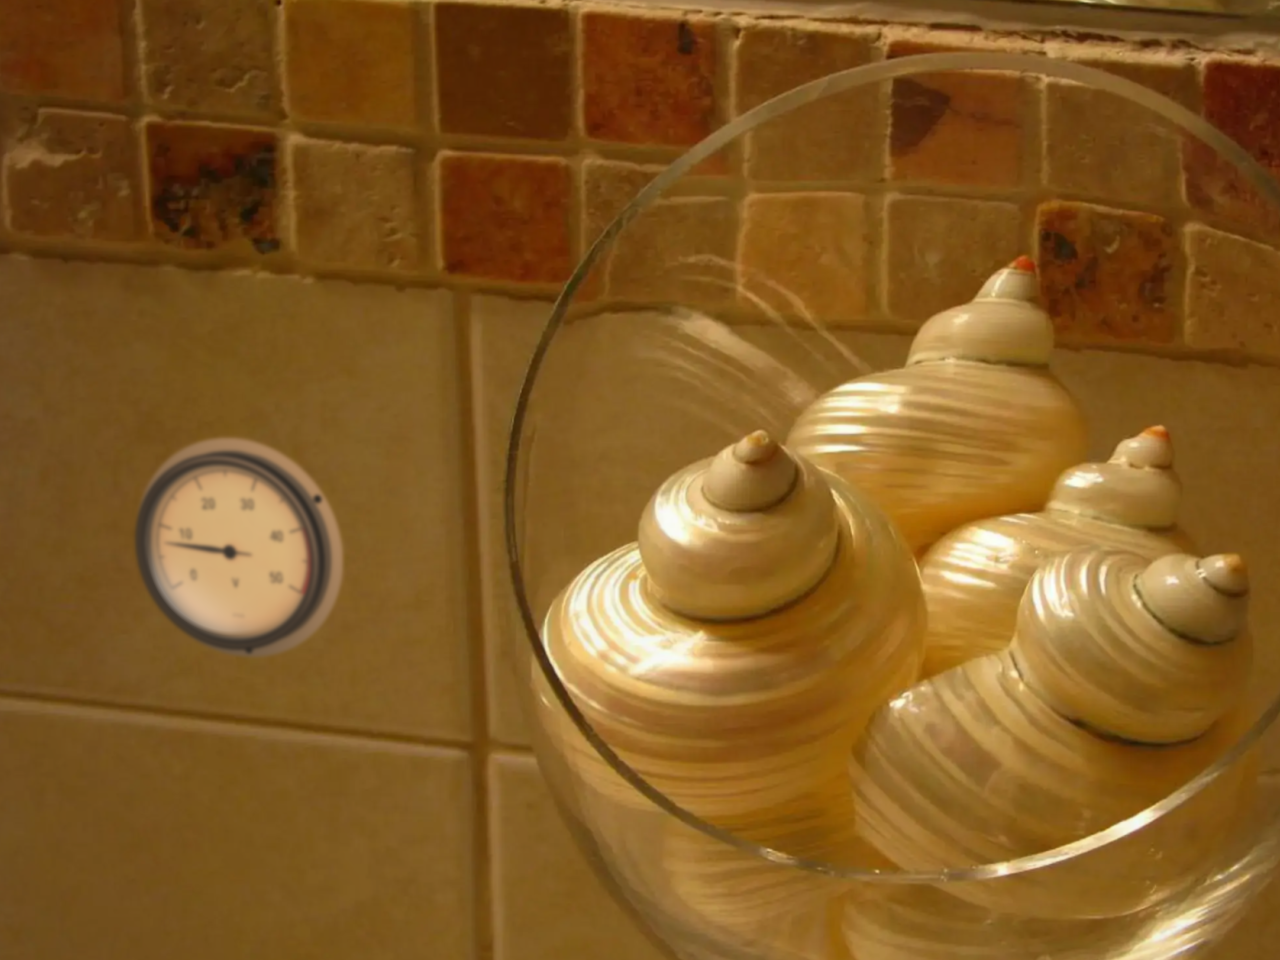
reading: 7.5; V
